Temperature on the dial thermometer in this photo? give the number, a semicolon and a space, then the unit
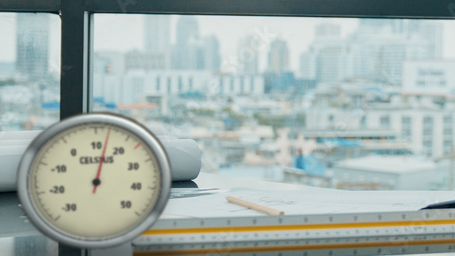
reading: 14; °C
